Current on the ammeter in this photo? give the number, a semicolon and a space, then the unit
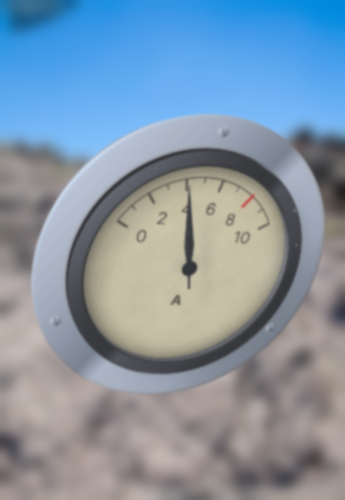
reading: 4; A
